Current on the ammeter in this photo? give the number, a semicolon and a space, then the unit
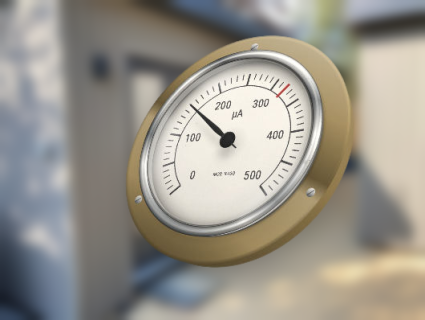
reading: 150; µA
